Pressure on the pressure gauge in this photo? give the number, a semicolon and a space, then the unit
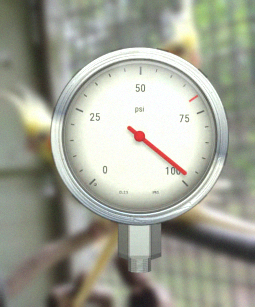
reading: 97.5; psi
